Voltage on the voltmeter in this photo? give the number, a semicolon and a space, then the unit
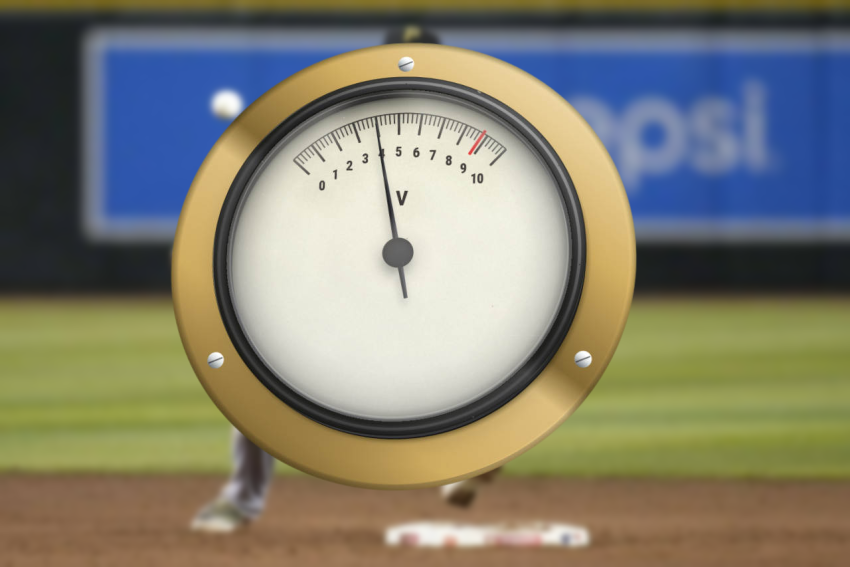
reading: 4; V
